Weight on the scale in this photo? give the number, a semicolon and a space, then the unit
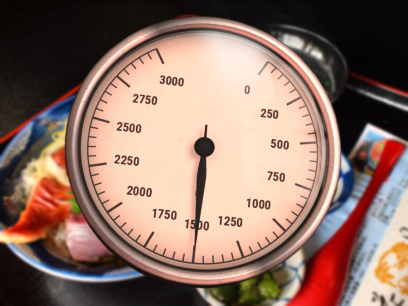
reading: 1500; g
